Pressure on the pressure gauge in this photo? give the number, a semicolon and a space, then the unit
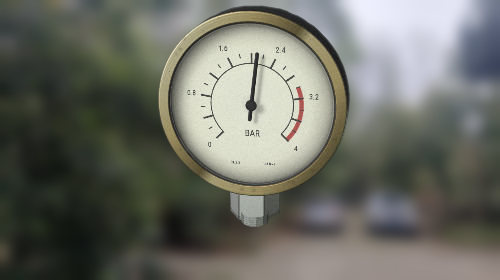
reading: 2.1; bar
